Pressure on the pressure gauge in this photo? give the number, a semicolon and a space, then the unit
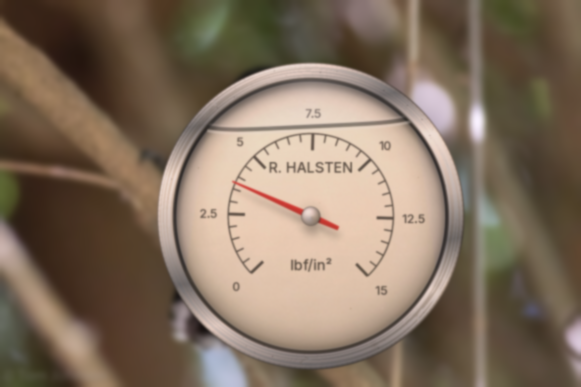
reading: 3.75; psi
